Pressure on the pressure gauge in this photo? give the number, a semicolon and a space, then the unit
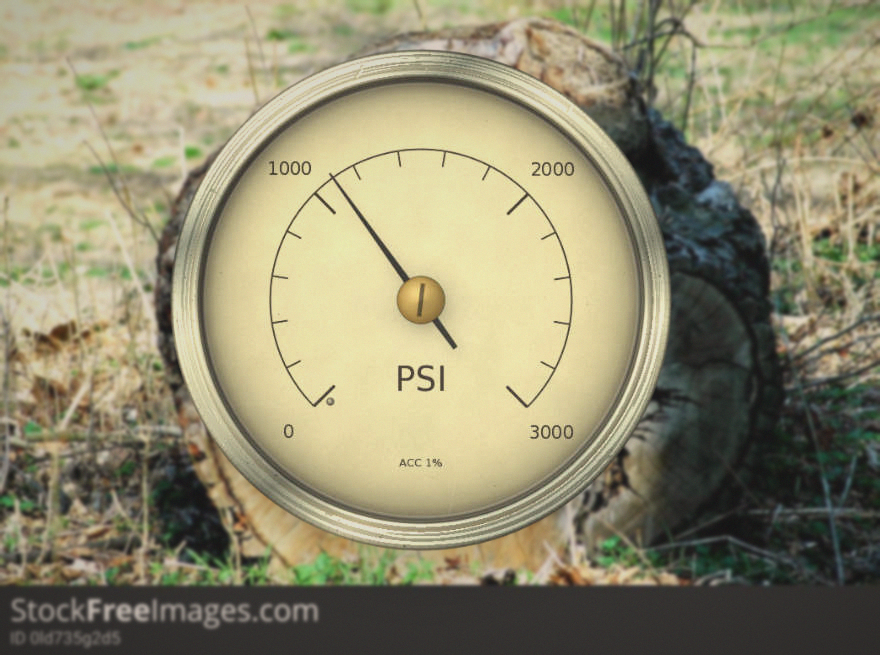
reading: 1100; psi
